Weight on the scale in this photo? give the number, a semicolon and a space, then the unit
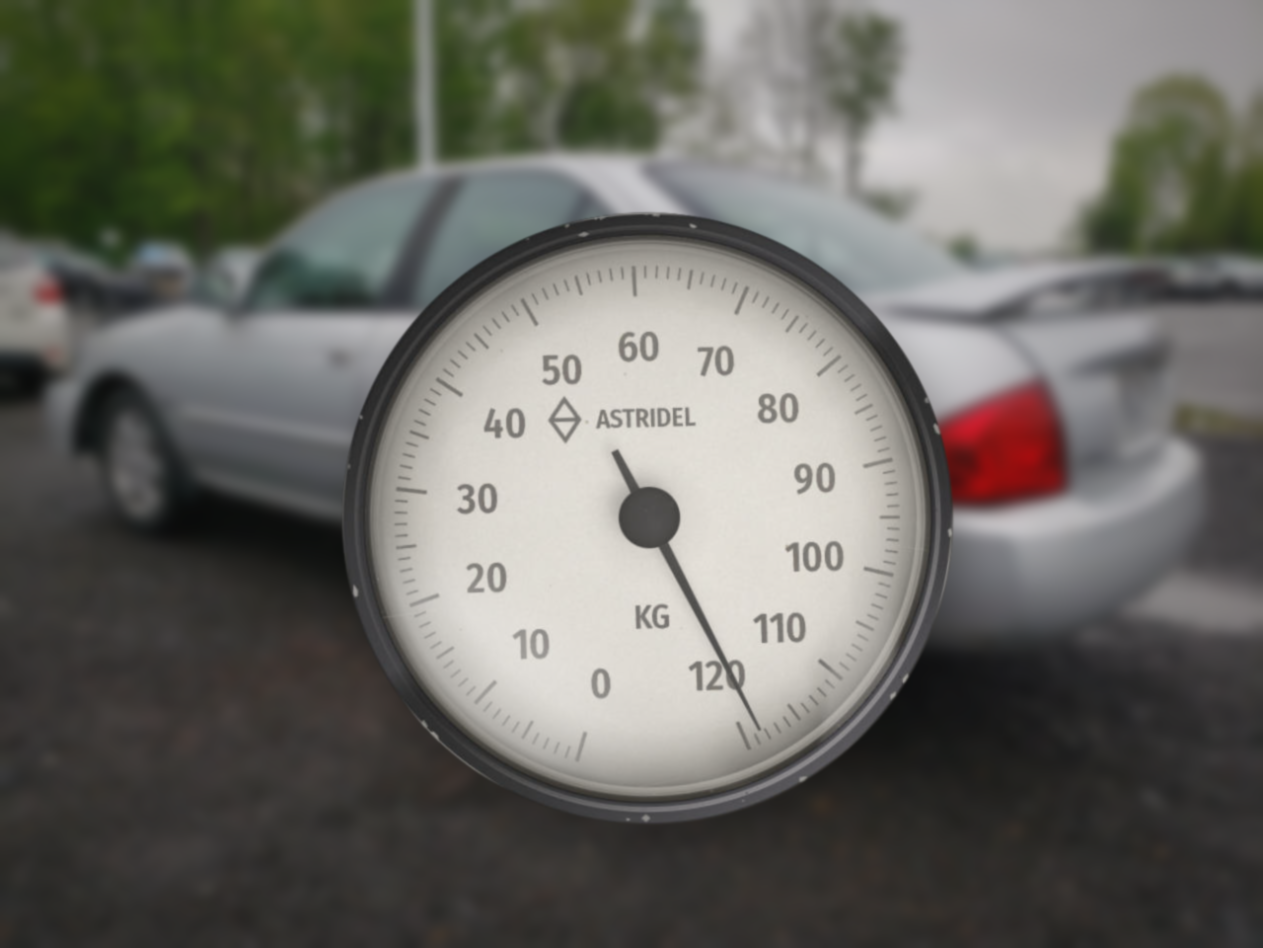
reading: 118.5; kg
